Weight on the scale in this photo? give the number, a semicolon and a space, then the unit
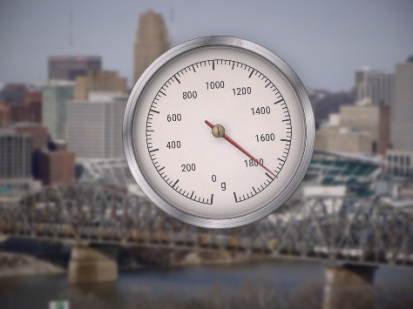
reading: 1780; g
